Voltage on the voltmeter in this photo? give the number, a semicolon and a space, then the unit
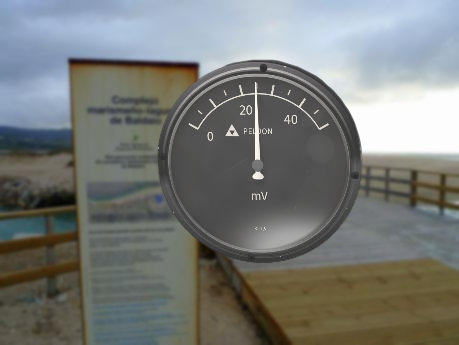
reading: 25; mV
